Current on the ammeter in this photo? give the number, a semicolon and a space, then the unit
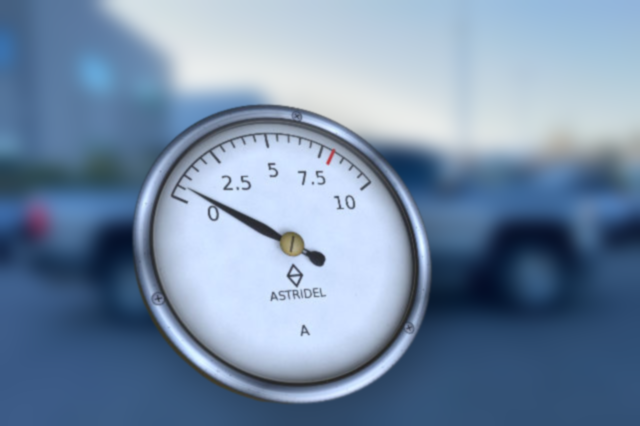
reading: 0.5; A
